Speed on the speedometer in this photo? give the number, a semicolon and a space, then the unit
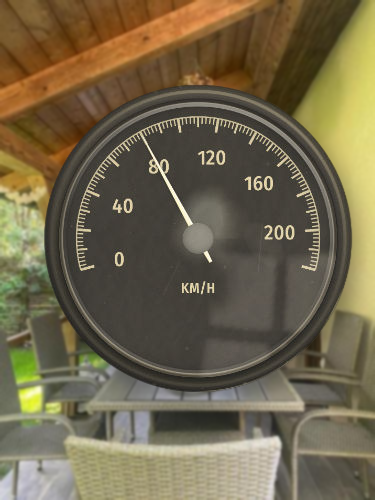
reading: 80; km/h
